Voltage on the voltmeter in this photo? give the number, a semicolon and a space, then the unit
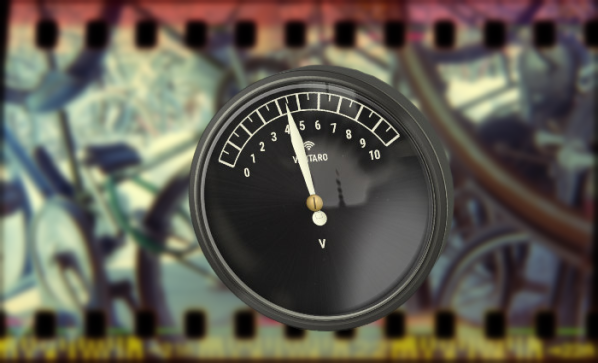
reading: 4.5; V
